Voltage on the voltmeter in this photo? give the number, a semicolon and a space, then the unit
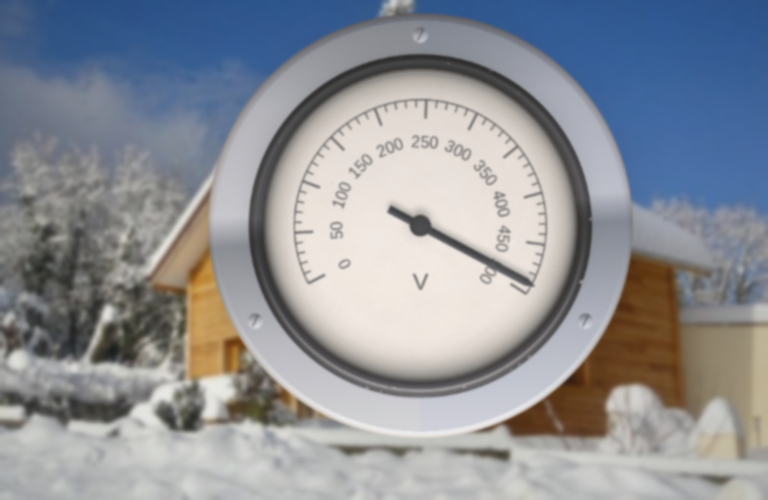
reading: 490; V
